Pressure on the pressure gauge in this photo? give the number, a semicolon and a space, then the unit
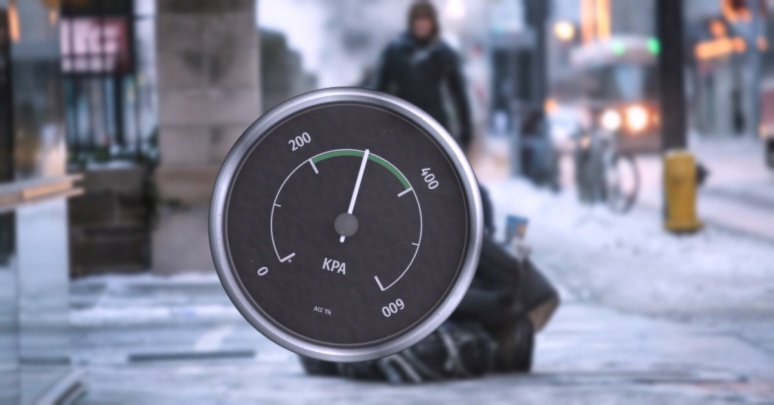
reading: 300; kPa
